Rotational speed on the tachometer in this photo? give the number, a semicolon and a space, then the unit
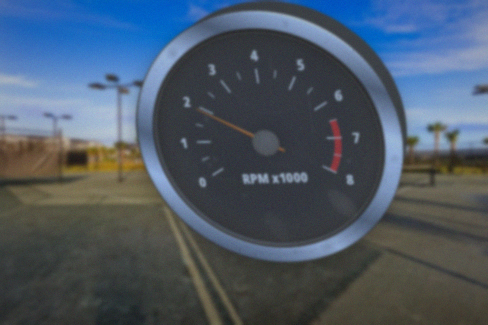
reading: 2000; rpm
